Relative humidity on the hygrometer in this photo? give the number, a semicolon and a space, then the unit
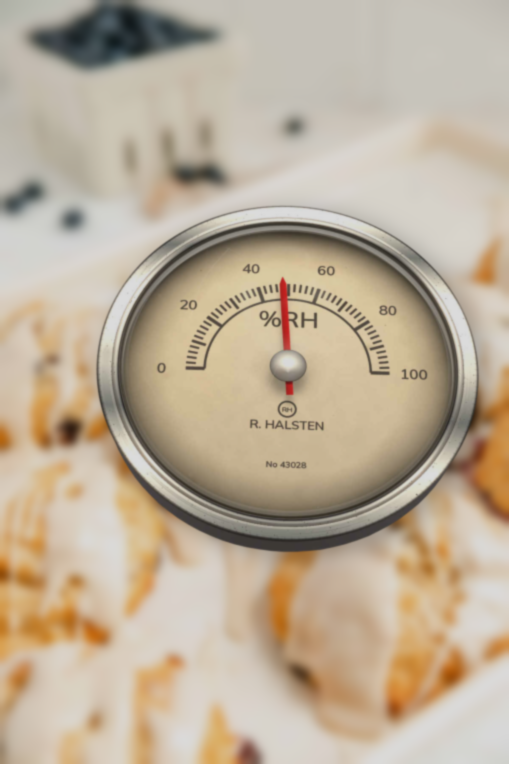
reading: 48; %
